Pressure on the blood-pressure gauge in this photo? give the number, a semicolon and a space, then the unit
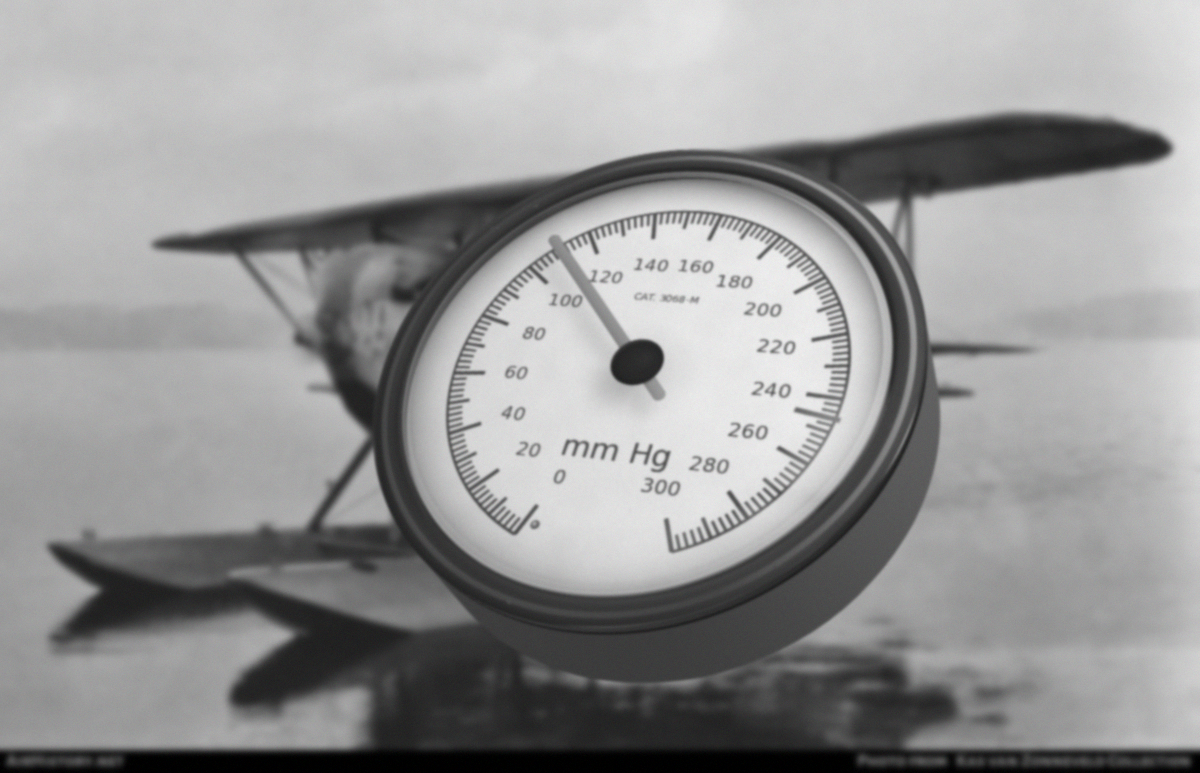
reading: 110; mmHg
